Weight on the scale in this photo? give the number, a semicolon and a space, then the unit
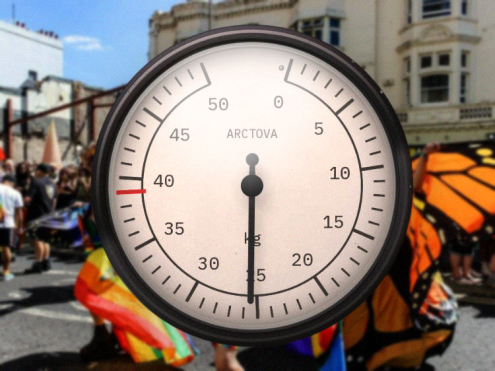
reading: 25.5; kg
